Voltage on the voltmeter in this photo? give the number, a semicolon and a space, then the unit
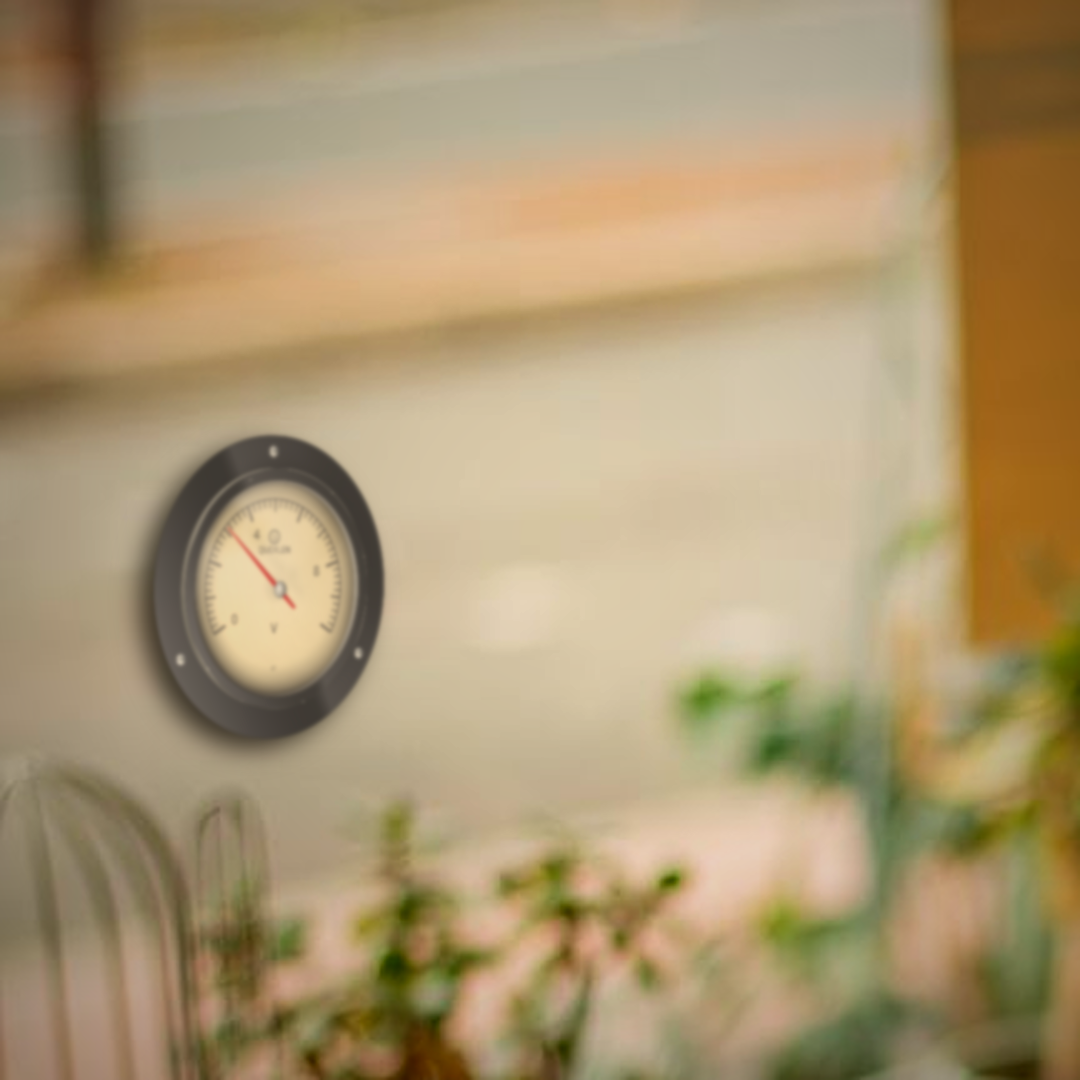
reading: 3; V
